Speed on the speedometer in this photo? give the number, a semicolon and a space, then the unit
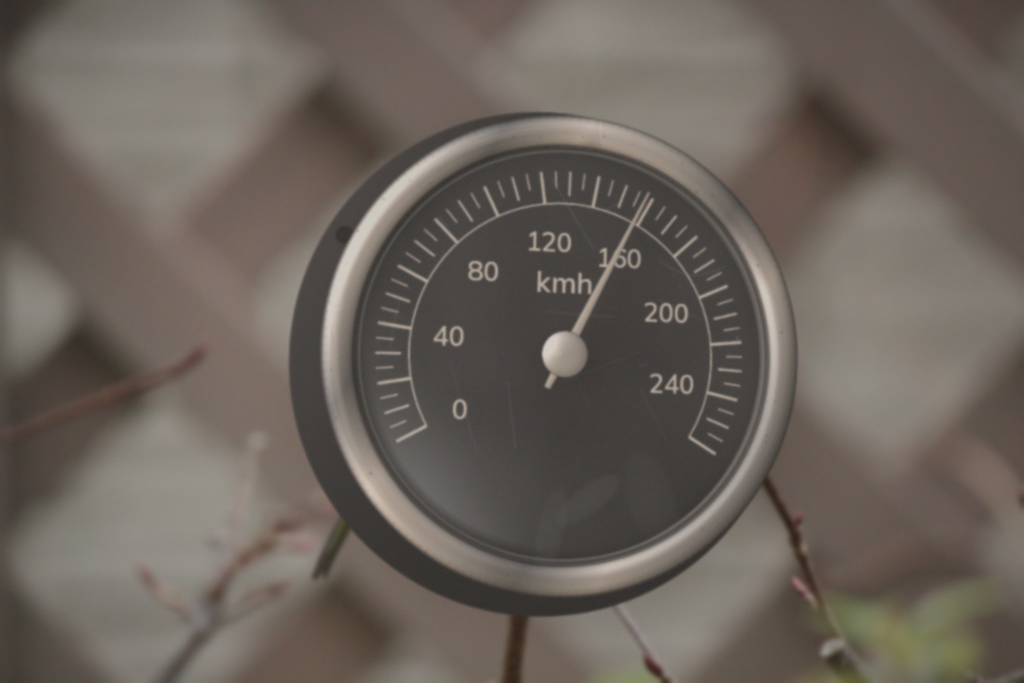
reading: 157.5; km/h
